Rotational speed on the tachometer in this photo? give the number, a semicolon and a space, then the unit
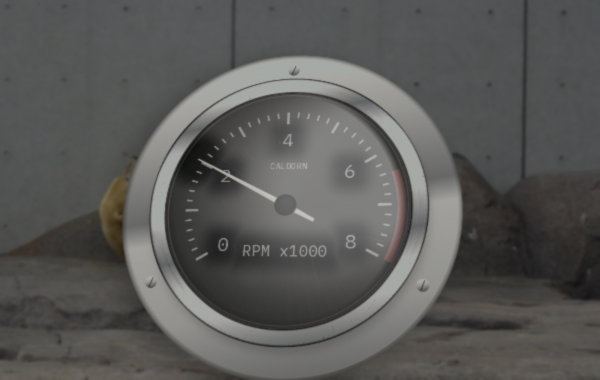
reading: 2000; rpm
